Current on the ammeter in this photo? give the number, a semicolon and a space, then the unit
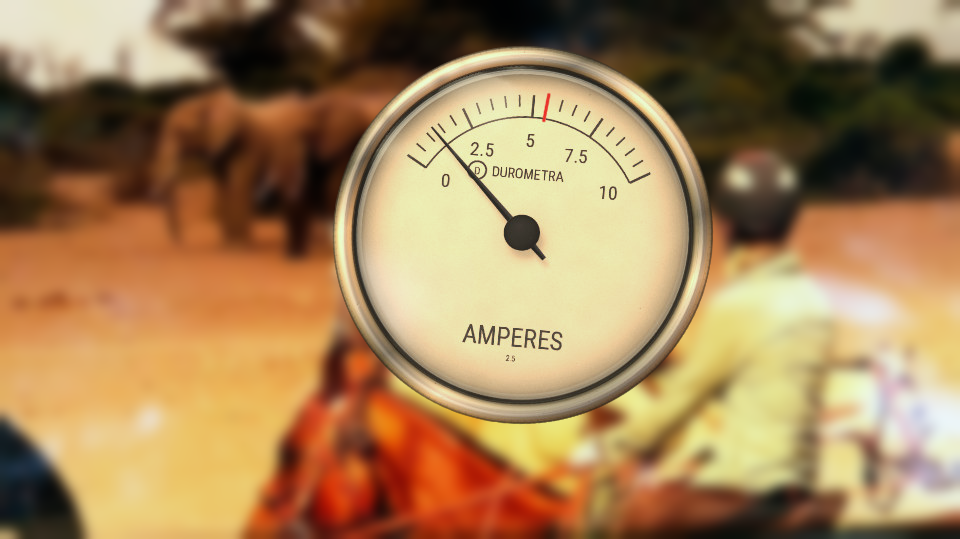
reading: 1.25; A
